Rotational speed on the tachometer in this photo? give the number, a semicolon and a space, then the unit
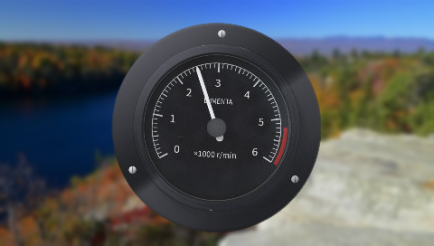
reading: 2500; rpm
